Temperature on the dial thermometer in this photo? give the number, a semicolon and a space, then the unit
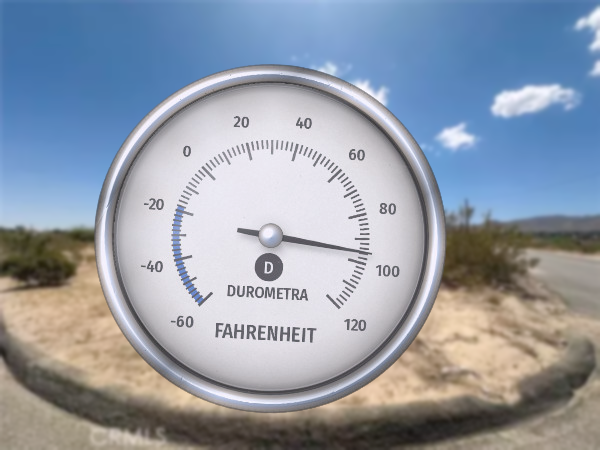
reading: 96; °F
